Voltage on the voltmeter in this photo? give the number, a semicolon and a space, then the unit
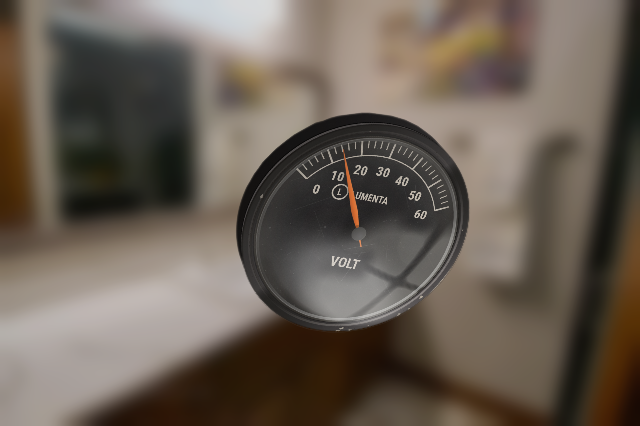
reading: 14; V
